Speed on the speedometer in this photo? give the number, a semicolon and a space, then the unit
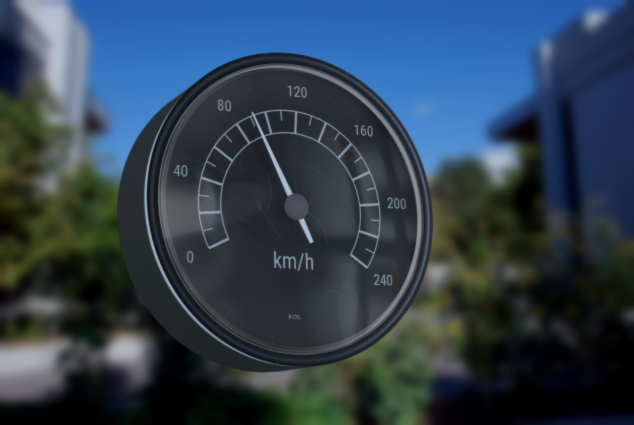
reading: 90; km/h
